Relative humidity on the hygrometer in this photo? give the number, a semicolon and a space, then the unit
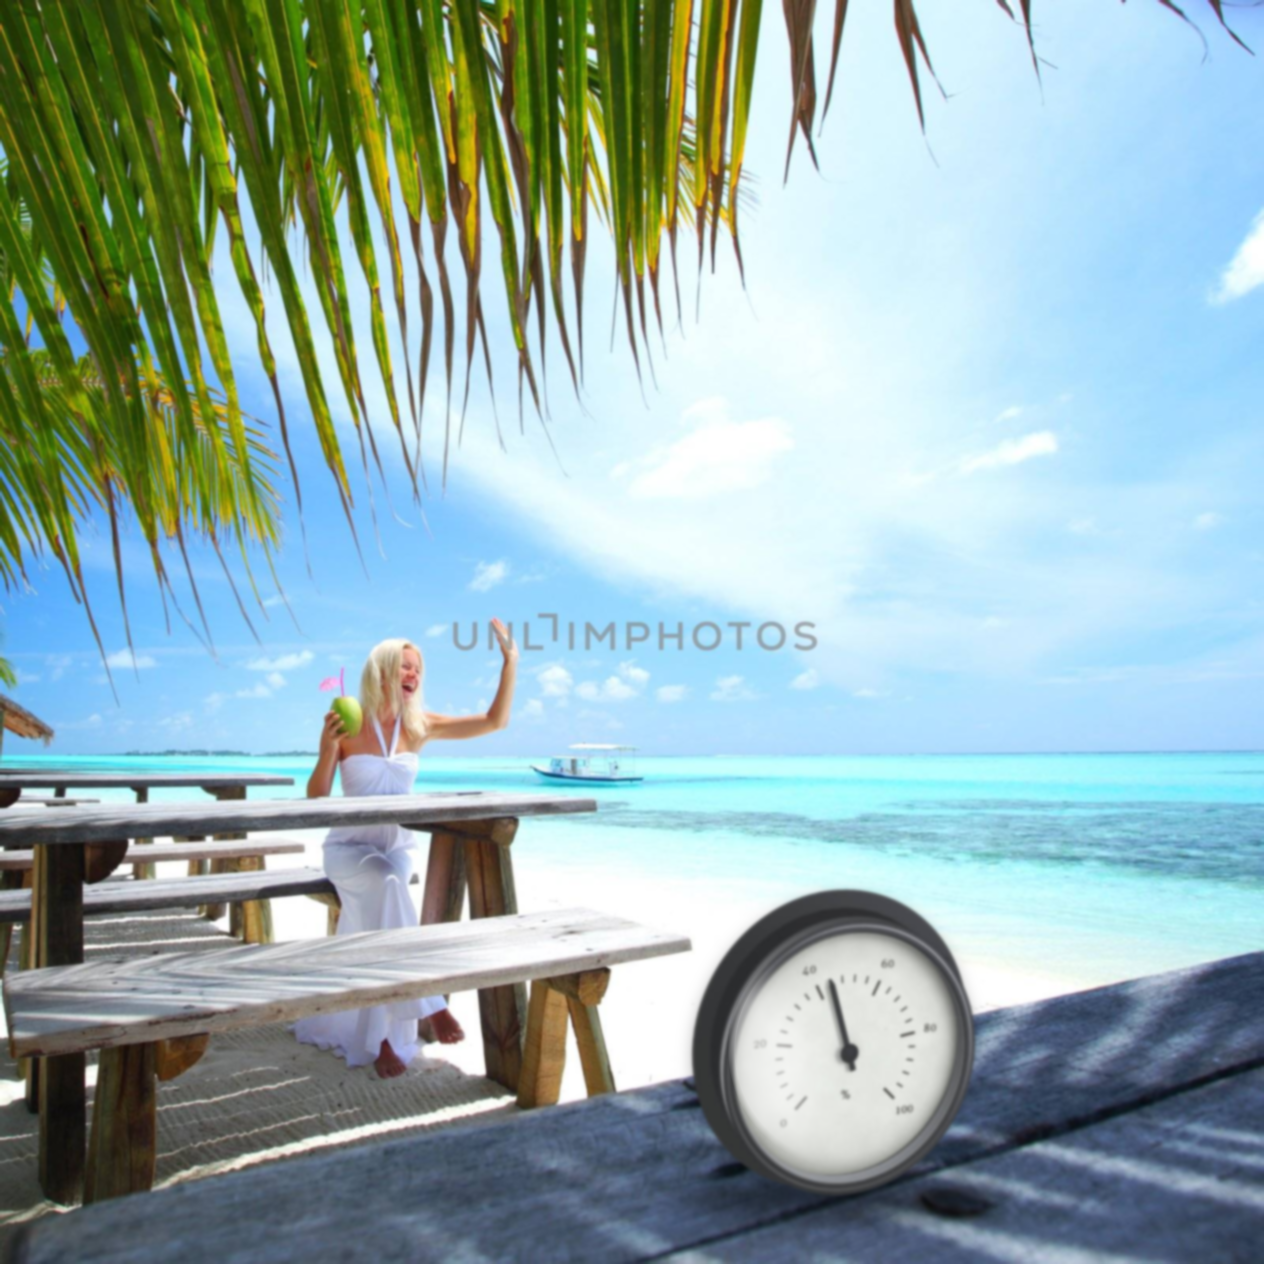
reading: 44; %
